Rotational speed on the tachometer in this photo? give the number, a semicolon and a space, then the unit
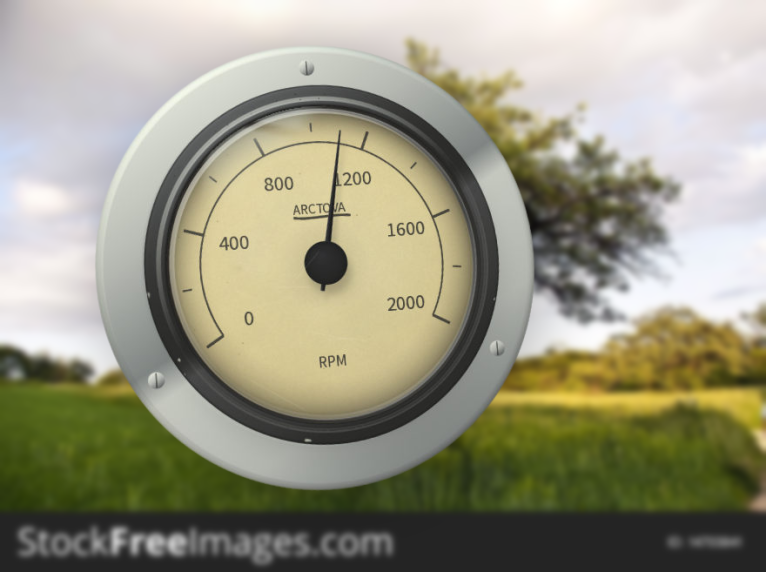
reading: 1100; rpm
